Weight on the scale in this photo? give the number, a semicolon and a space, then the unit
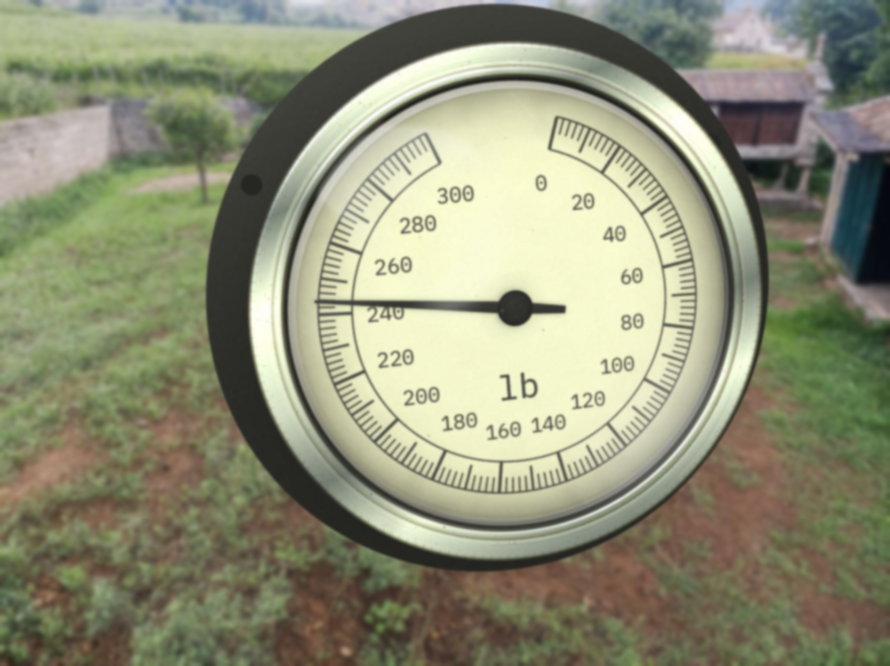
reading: 244; lb
